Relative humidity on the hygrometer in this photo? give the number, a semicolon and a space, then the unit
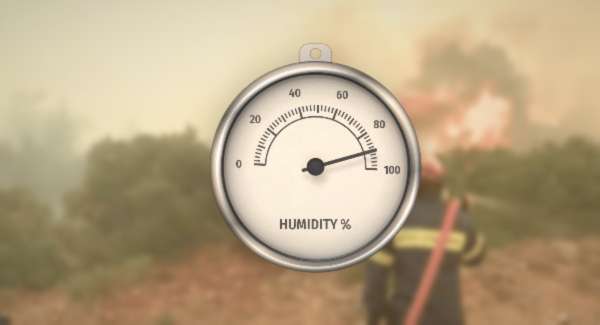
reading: 90; %
